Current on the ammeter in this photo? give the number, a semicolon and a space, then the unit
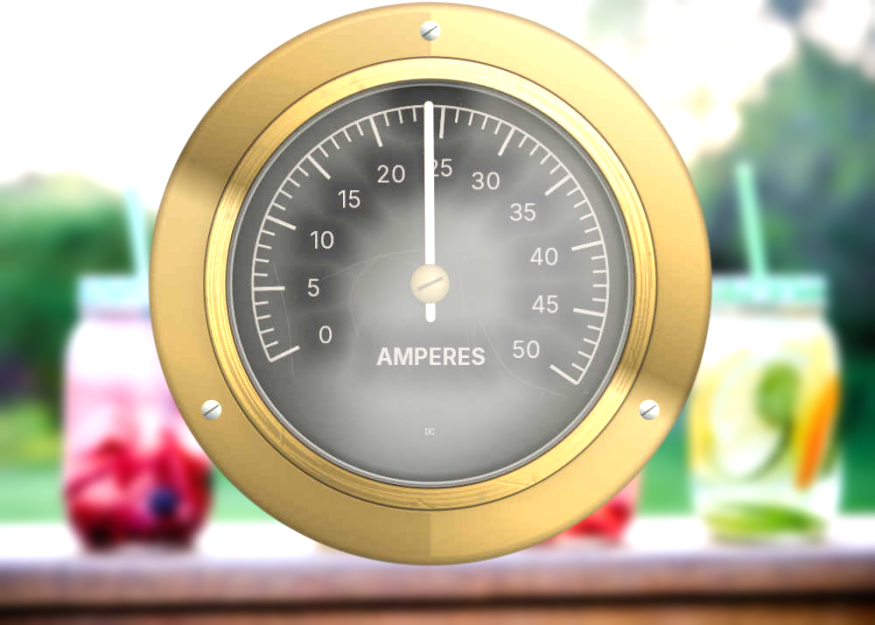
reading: 24; A
